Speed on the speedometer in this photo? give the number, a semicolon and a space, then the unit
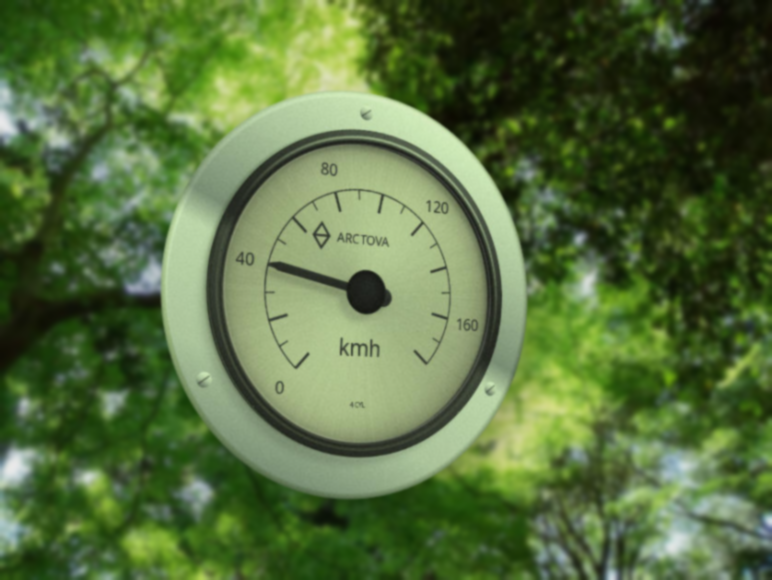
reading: 40; km/h
